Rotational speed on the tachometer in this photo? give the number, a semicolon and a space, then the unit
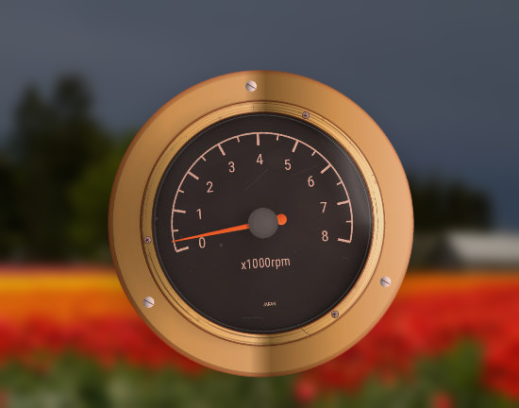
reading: 250; rpm
